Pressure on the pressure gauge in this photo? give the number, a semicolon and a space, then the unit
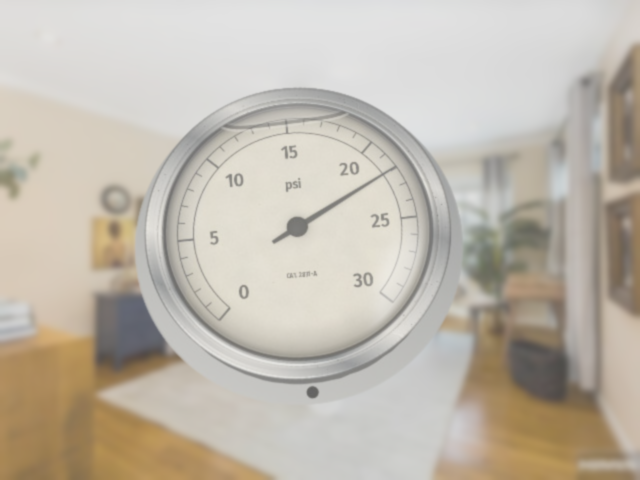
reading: 22; psi
